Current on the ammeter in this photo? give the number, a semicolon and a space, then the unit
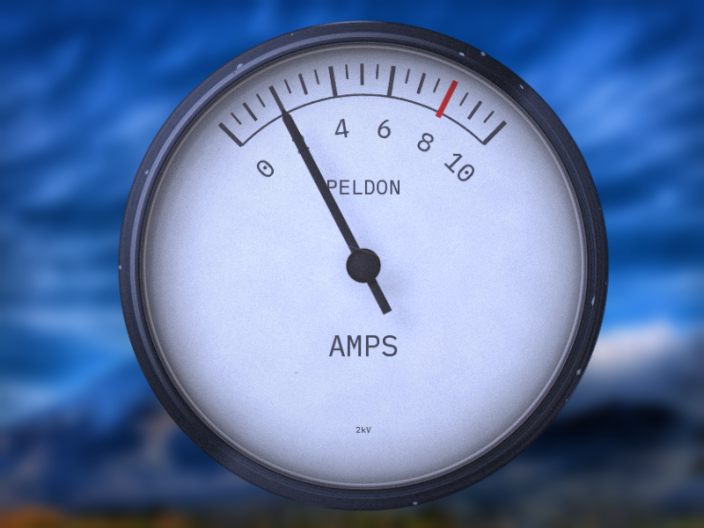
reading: 2; A
